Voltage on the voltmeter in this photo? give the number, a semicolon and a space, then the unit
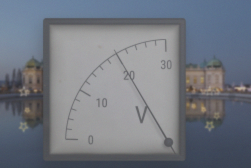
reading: 20; V
